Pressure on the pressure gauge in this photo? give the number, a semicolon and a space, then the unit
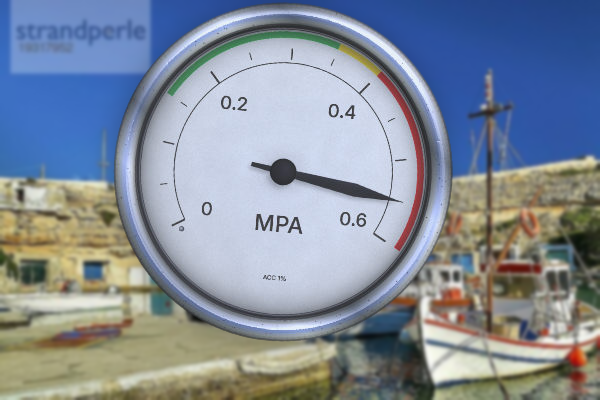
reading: 0.55; MPa
